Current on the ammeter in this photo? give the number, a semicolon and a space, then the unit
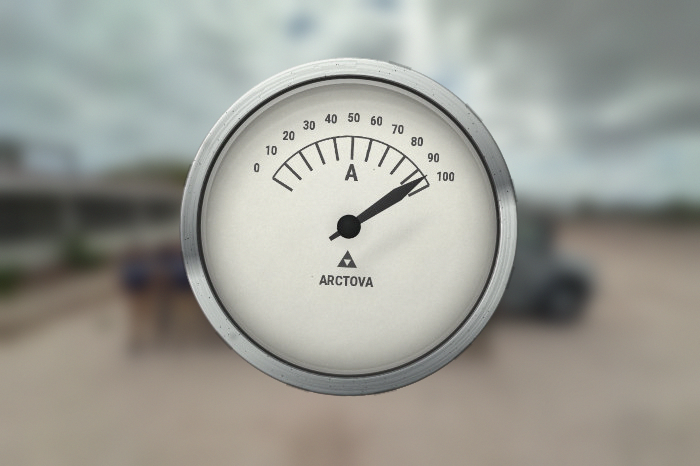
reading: 95; A
